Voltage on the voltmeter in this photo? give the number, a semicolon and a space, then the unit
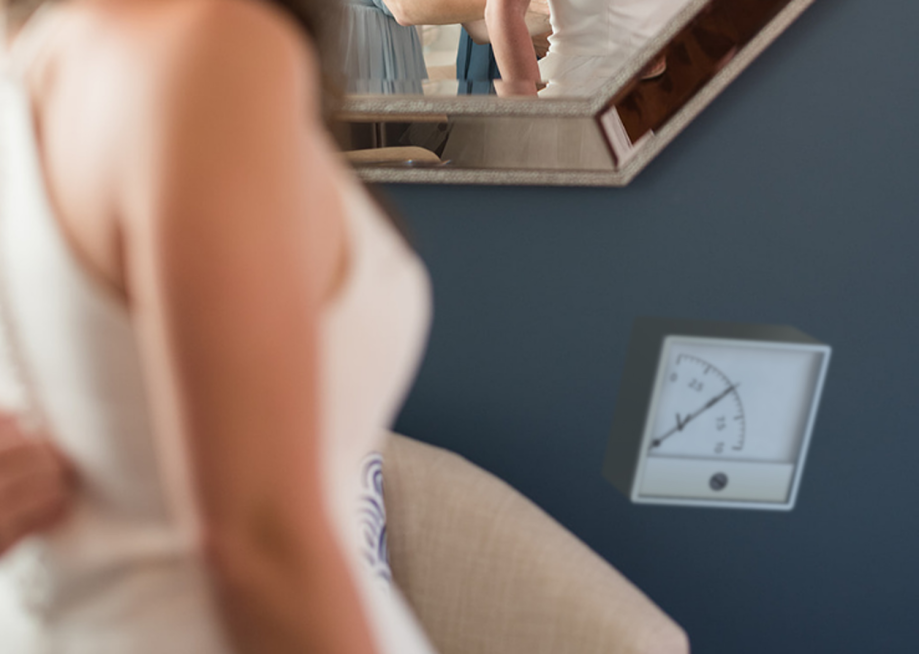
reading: 5; V
